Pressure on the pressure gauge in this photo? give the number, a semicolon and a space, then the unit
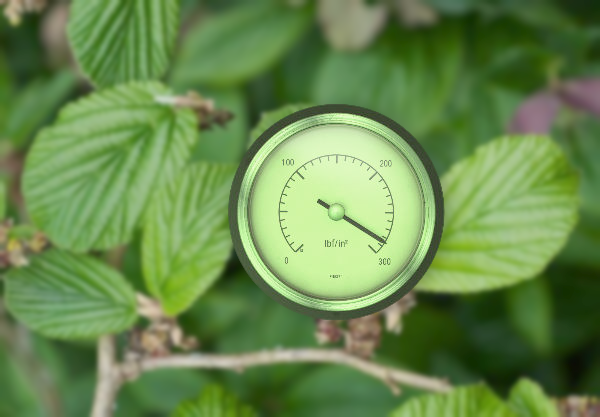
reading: 285; psi
